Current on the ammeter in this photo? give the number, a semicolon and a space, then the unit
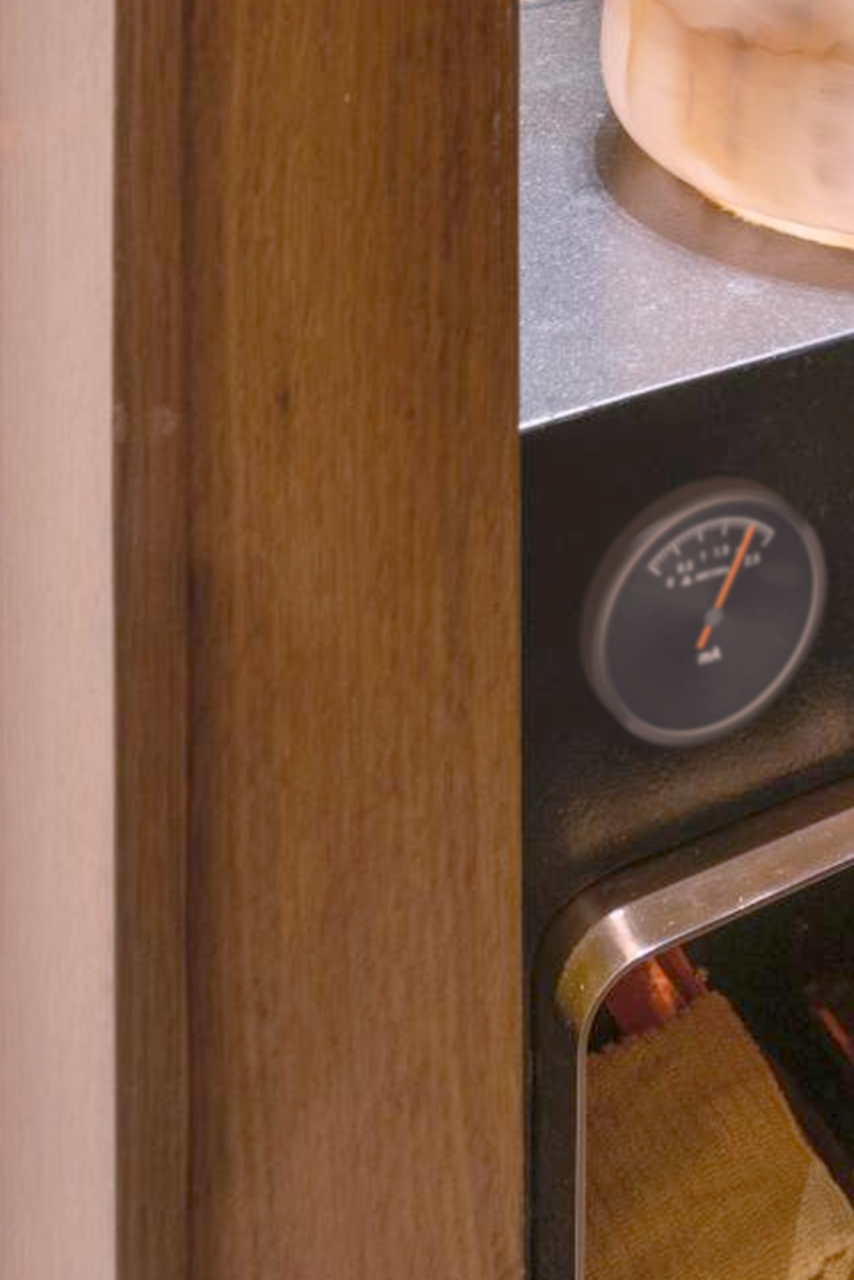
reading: 2; mA
